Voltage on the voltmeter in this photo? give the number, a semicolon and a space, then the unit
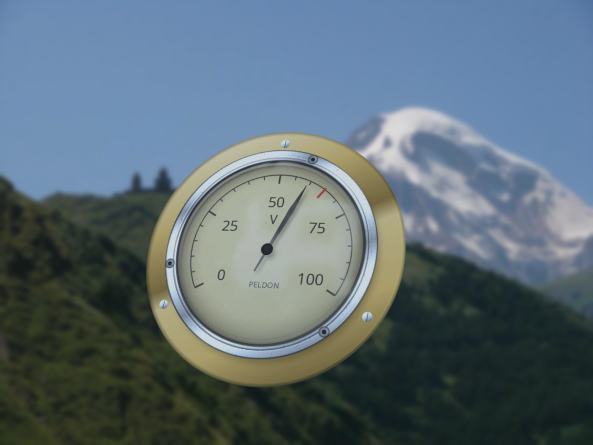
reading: 60; V
